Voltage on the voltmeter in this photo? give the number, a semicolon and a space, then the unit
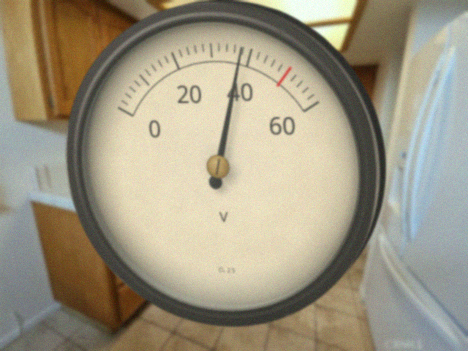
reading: 38; V
